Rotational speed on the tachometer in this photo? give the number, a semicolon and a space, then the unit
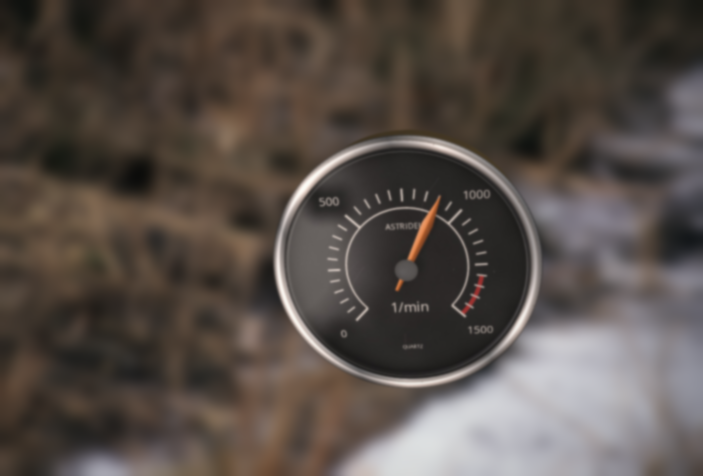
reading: 900; rpm
